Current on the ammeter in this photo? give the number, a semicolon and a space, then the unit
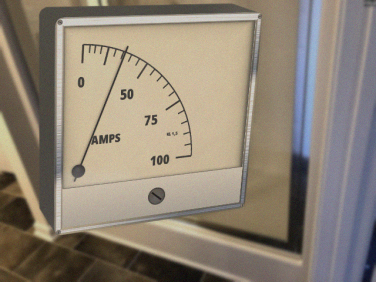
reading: 35; A
